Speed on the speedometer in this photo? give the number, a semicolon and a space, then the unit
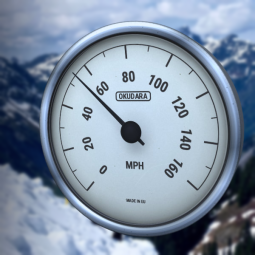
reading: 55; mph
